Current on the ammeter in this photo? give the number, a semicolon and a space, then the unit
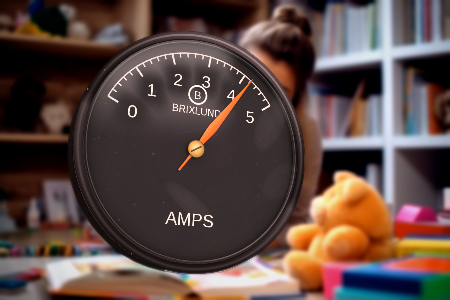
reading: 4.2; A
